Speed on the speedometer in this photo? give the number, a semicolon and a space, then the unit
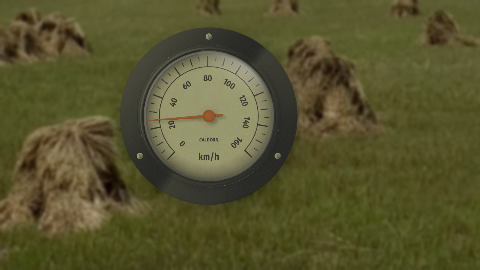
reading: 25; km/h
